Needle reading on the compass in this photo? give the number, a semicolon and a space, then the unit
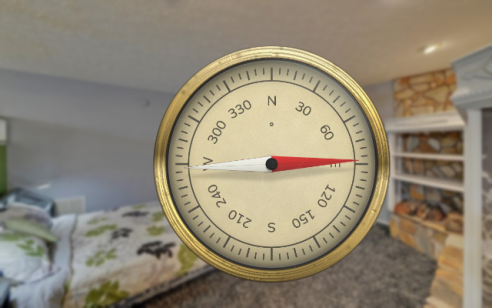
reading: 87.5; °
